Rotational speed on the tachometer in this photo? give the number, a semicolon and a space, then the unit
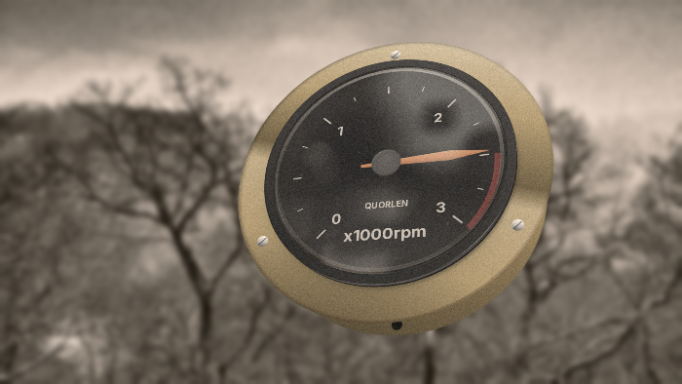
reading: 2500; rpm
